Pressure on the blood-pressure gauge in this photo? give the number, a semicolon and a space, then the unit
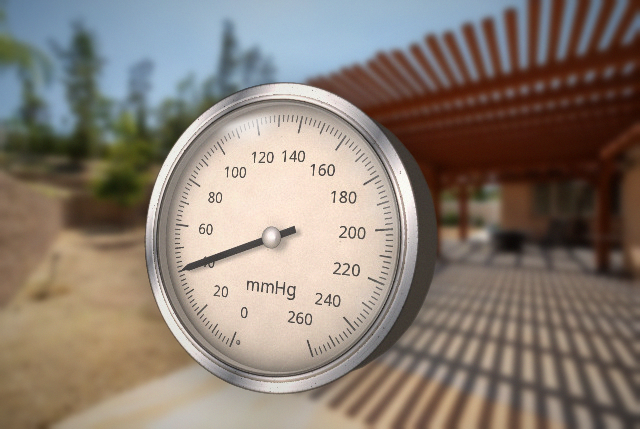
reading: 40; mmHg
